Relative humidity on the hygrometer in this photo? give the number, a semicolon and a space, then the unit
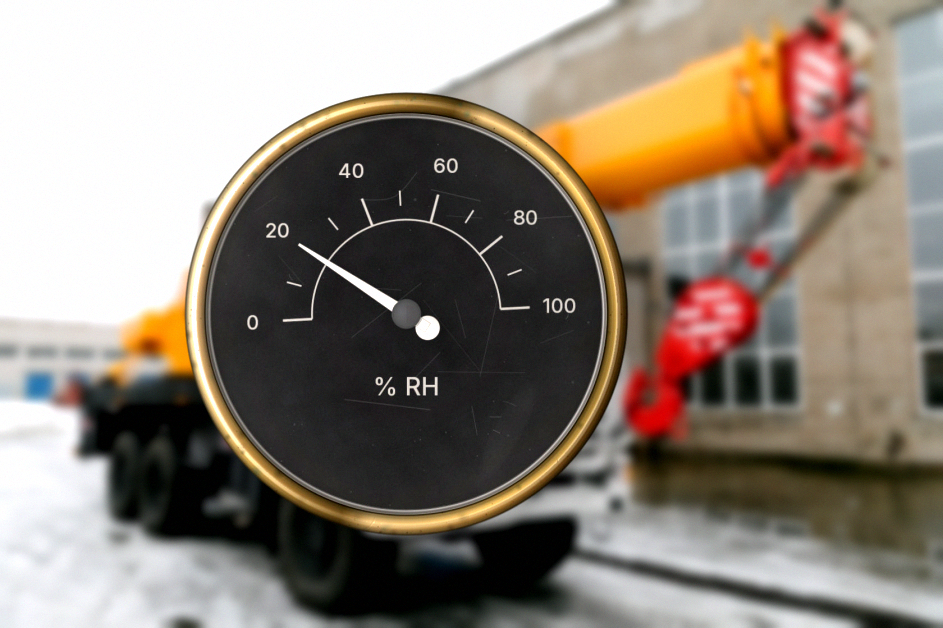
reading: 20; %
